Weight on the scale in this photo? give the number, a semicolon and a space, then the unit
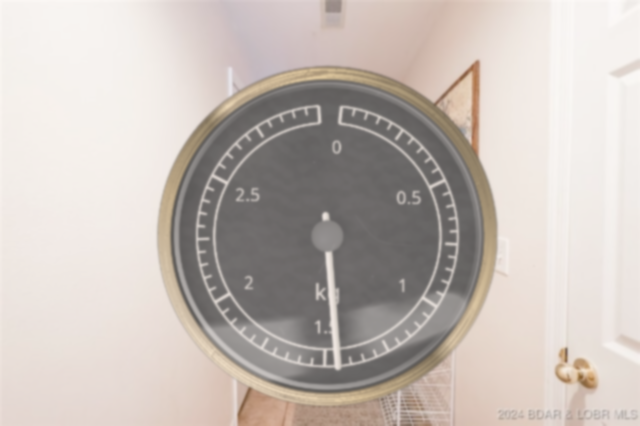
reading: 1.45; kg
